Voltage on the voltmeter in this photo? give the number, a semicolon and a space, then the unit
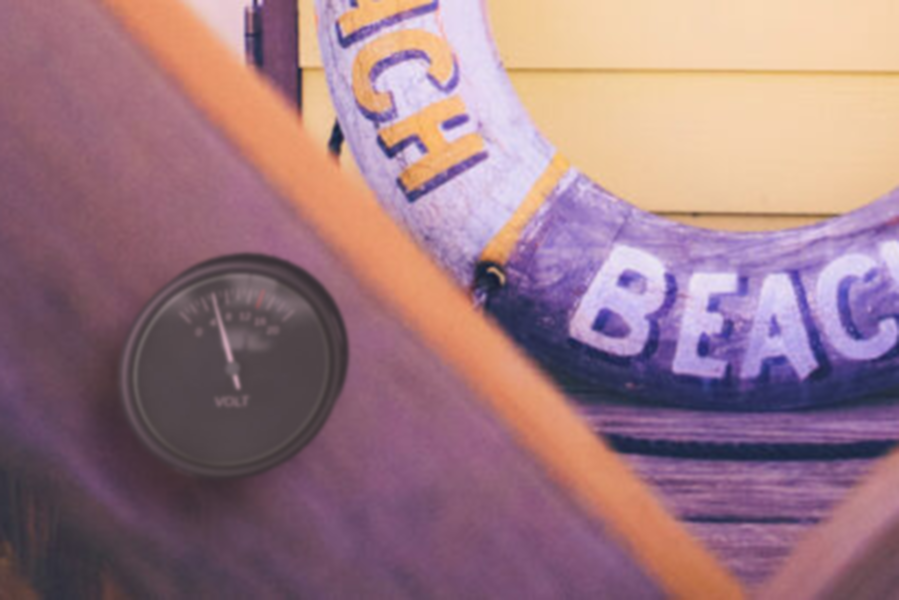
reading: 6; V
